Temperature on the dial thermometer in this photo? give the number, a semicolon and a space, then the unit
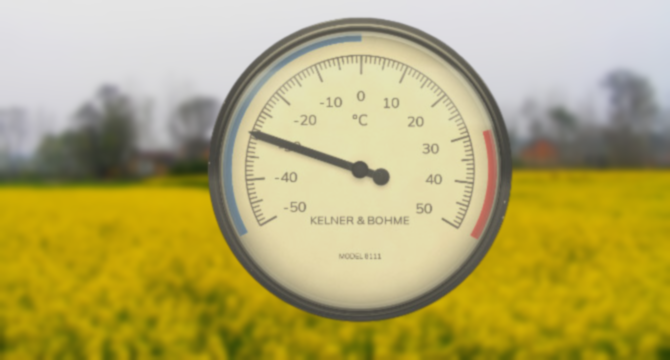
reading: -30; °C
